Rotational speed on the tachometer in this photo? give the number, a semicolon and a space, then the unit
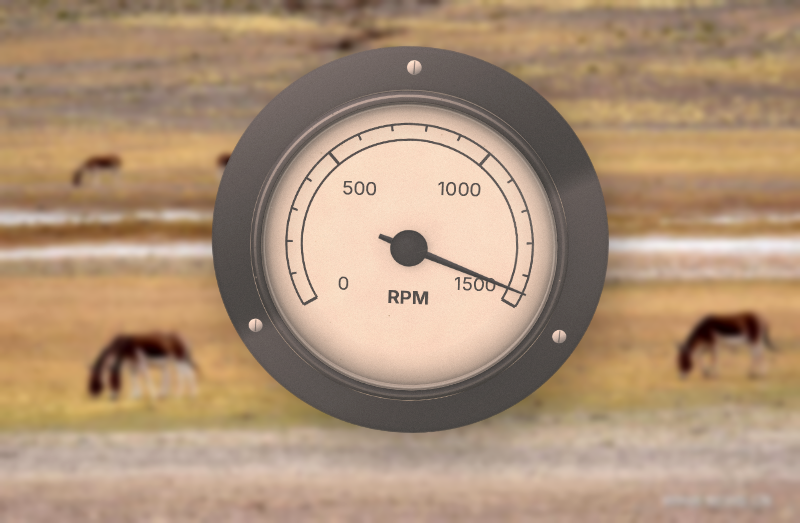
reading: 1450; rpm
